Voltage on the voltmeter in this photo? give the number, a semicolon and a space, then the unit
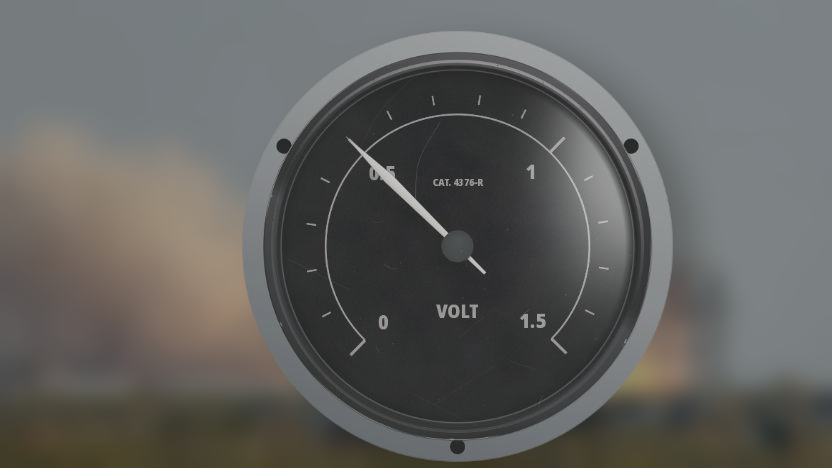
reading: 0.5; V
